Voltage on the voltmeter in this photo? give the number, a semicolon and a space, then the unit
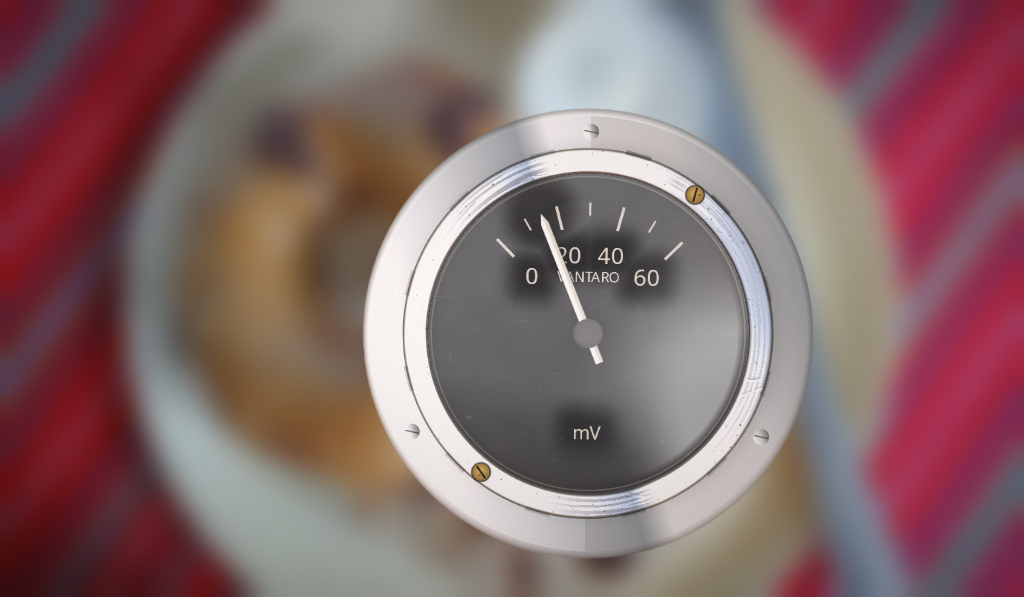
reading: 15; mV
